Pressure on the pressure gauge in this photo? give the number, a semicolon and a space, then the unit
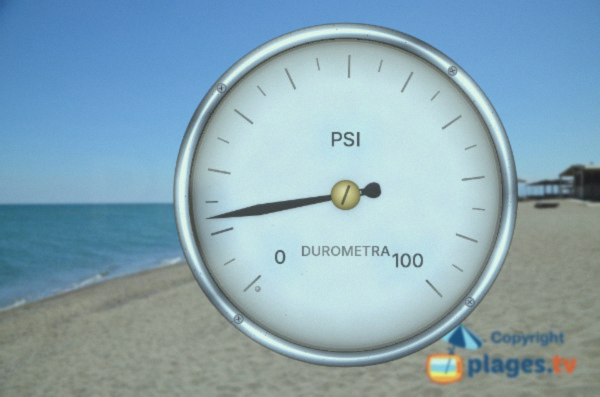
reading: 12.5; psi
